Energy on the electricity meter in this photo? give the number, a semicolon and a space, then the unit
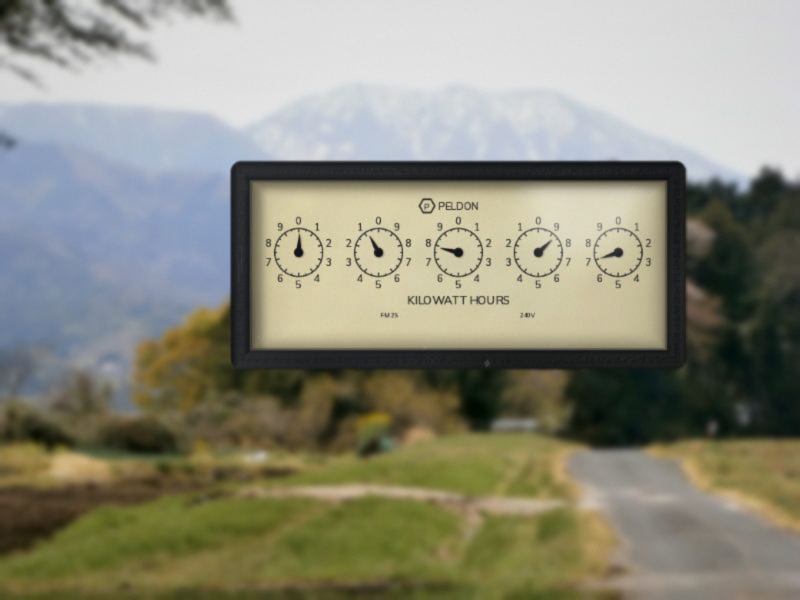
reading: 787; kWh
